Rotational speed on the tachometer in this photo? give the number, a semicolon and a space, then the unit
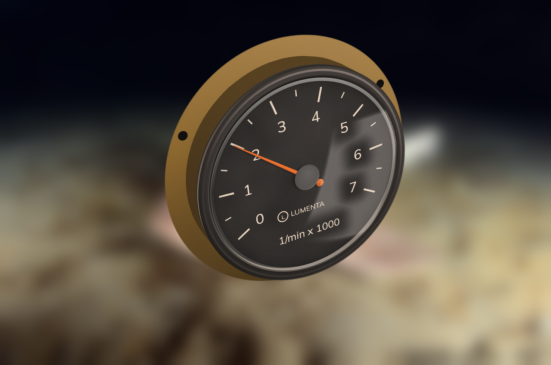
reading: 2000; rpm
